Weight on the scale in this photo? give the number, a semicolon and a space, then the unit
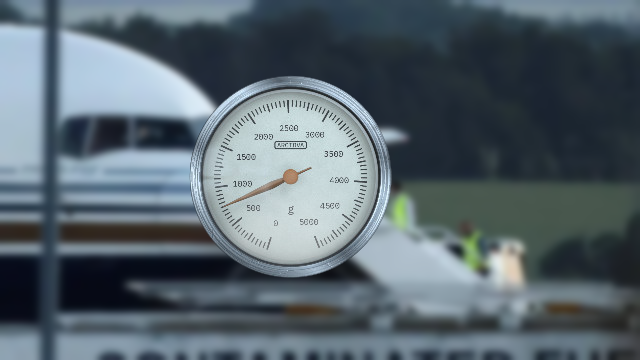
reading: 750; g
